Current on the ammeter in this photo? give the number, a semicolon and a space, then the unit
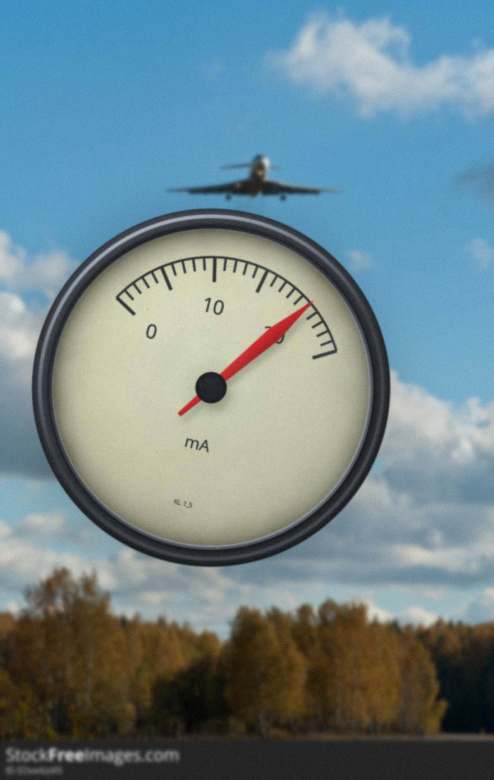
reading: 20; mA
